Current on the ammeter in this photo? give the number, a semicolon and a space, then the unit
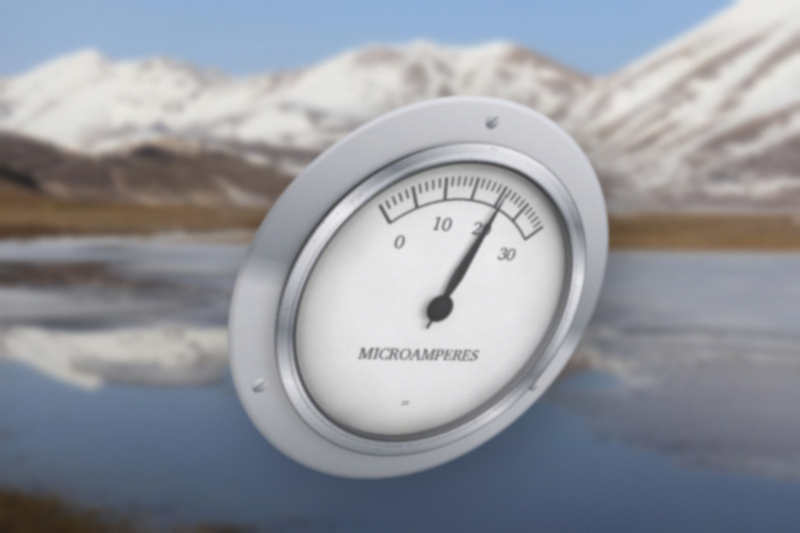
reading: 20; µA
